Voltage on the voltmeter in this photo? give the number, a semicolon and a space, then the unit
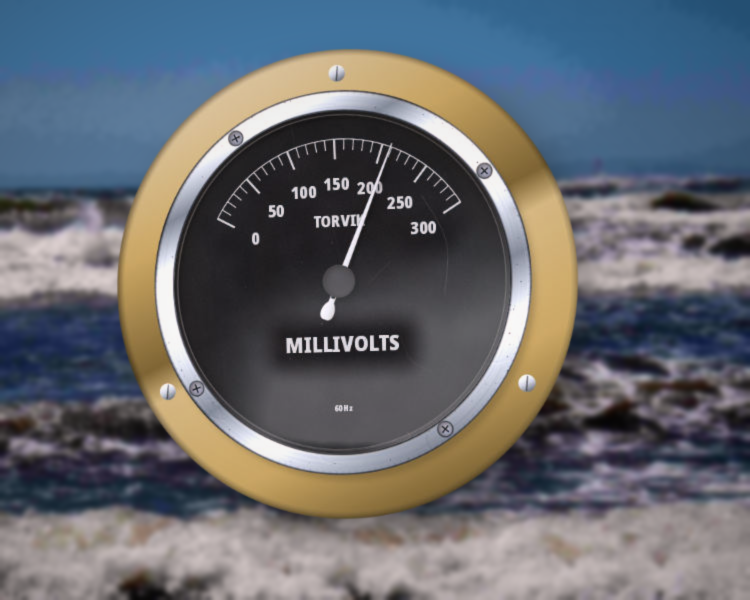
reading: 210; mV
